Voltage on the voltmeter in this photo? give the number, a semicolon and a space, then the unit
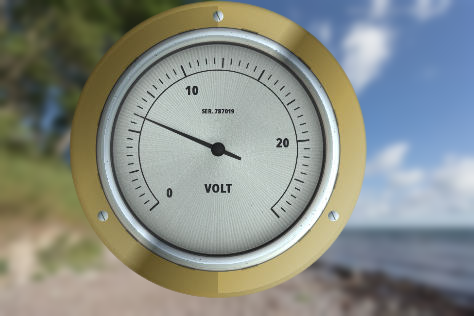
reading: 6; V
